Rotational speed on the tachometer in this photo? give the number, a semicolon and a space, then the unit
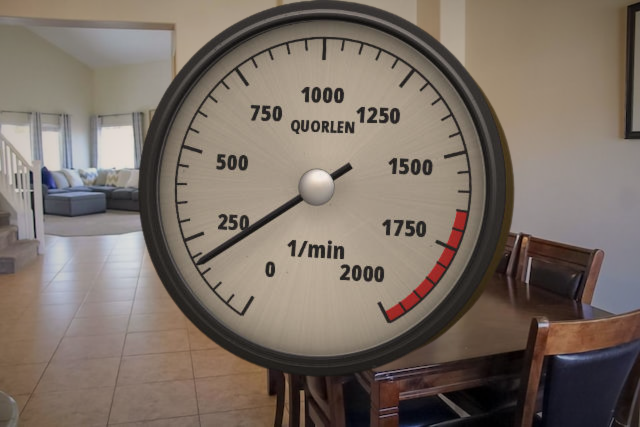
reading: 175; rpm
